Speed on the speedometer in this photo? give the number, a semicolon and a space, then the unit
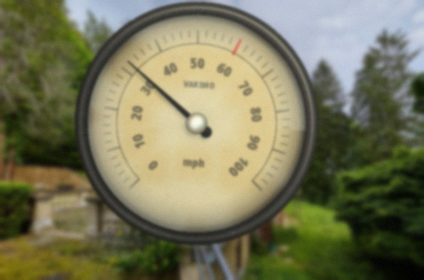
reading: 32; mph
